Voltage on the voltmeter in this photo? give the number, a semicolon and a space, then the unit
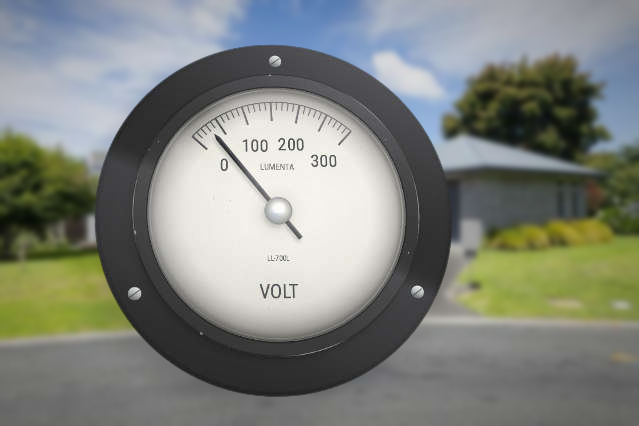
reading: 30; V
